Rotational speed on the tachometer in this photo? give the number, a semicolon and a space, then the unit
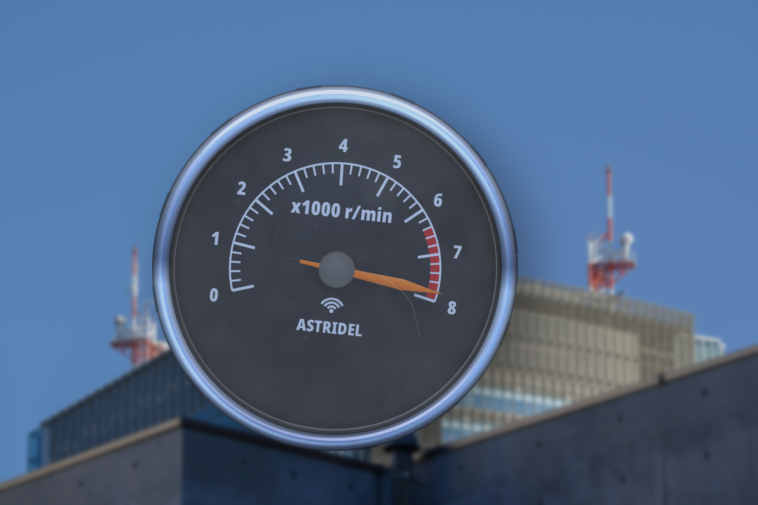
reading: 7800; rpm
